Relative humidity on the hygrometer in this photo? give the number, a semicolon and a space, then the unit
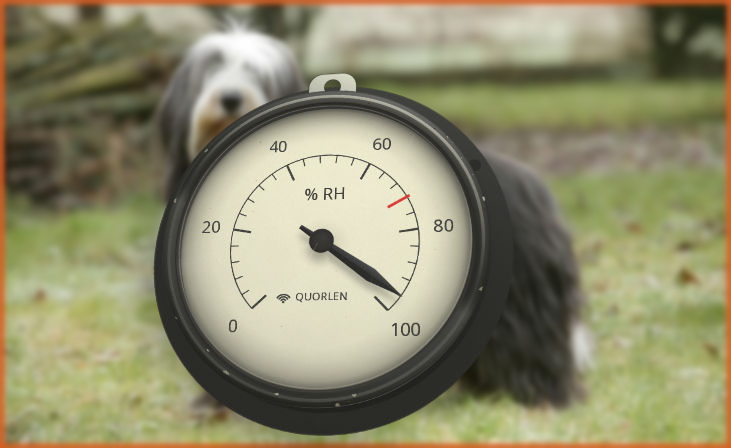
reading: 96; %
